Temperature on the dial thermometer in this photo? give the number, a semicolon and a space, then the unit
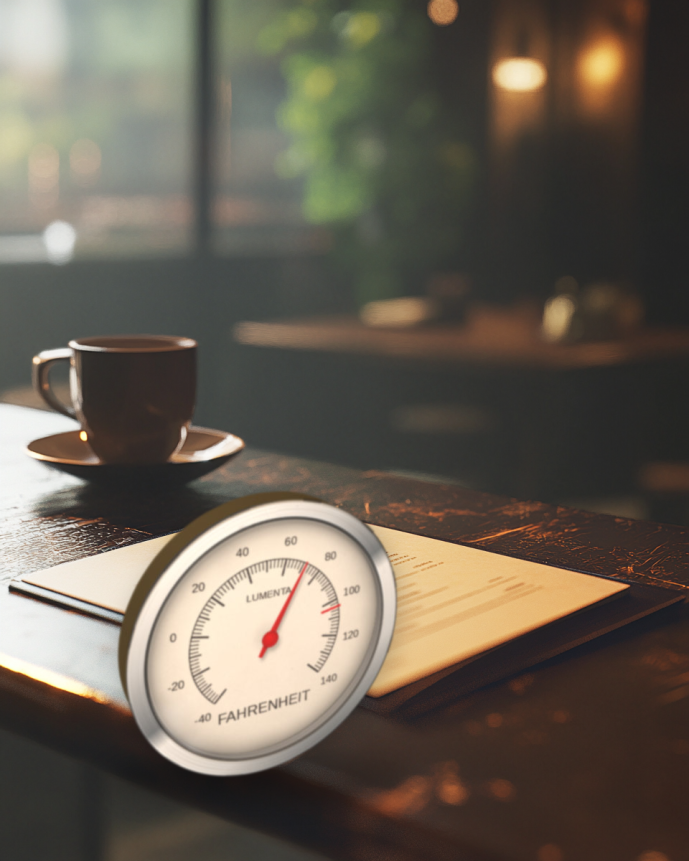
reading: 70; °F
